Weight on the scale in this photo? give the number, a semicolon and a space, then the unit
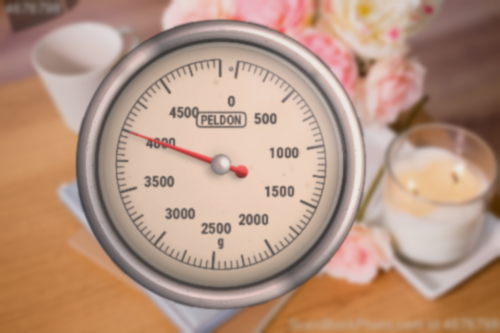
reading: 4000; g
